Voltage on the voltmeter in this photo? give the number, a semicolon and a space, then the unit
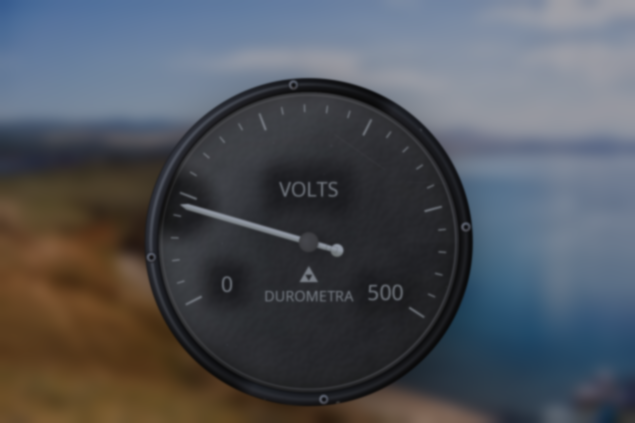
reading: 90; V
